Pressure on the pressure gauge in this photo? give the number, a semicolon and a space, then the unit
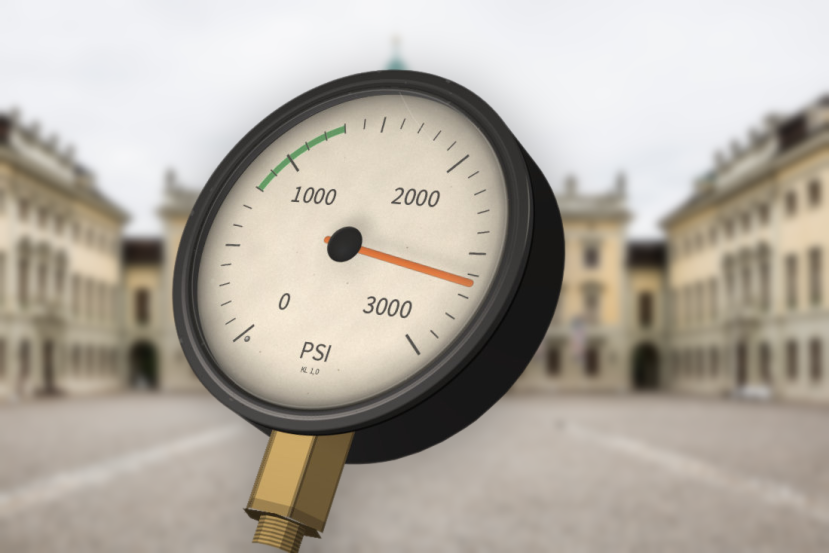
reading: 2650; psi
